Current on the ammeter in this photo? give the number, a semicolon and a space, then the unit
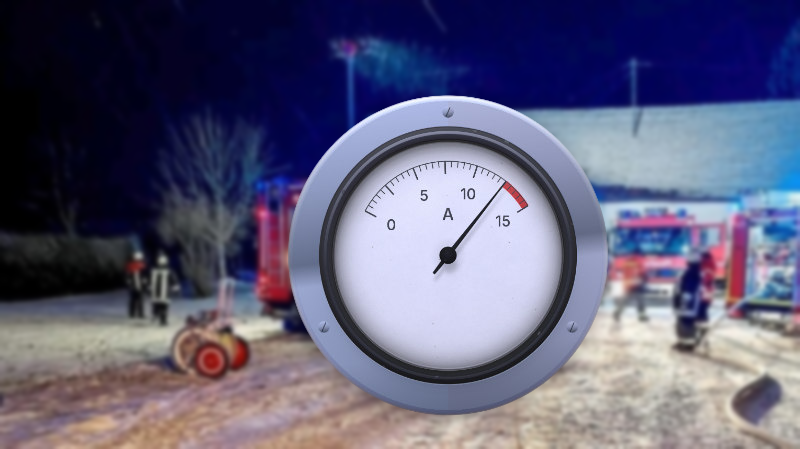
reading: 12.5; A
